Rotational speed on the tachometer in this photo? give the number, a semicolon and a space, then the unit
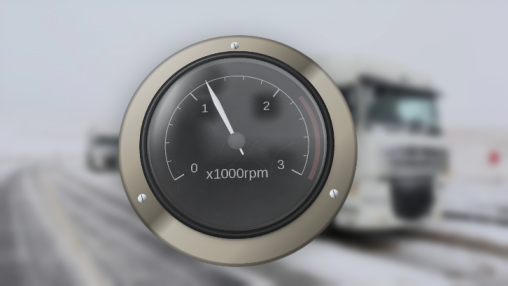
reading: 1200; rpm
